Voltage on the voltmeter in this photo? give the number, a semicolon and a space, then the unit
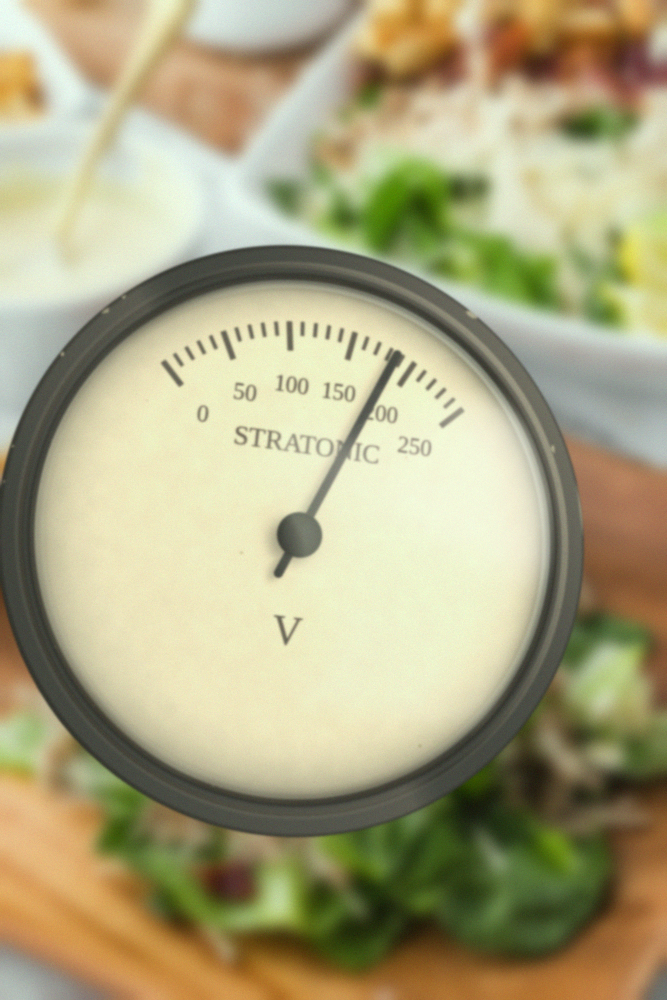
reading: 185; V
